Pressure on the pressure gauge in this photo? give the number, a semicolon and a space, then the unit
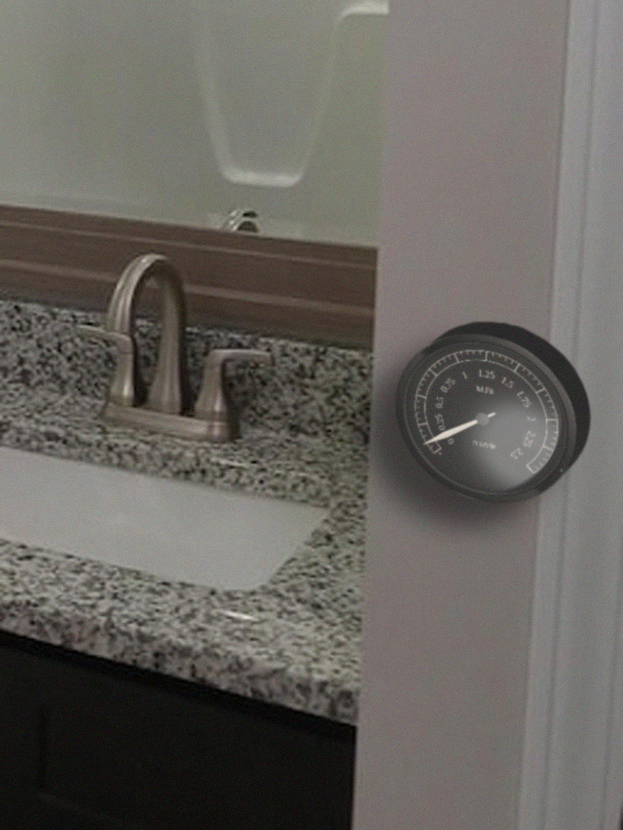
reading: 0.1; MPa
